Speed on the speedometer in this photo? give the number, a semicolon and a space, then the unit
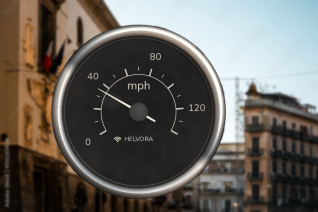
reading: 35; mph
